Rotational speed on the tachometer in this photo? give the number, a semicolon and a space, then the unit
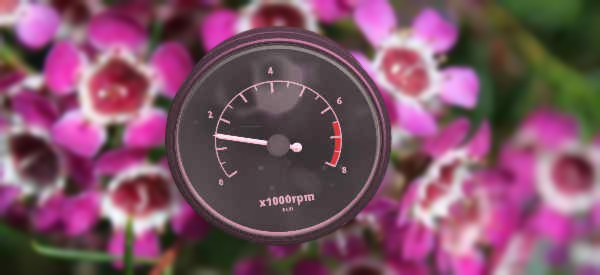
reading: 1500; rpm
